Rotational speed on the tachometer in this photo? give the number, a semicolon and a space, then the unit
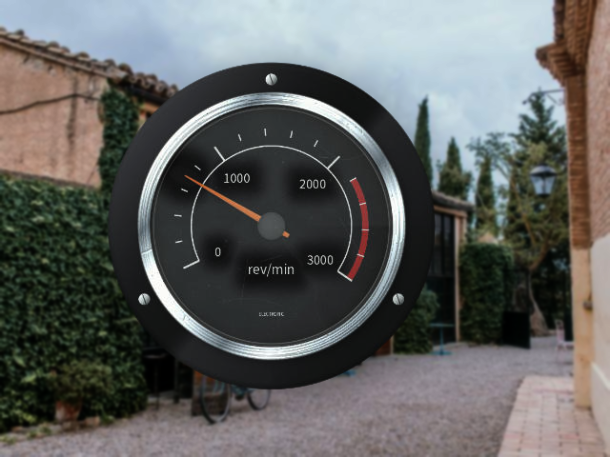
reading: 700; rpm
